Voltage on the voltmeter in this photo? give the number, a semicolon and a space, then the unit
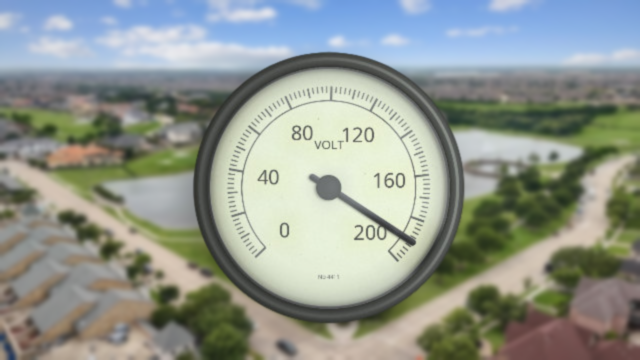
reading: 190; V
